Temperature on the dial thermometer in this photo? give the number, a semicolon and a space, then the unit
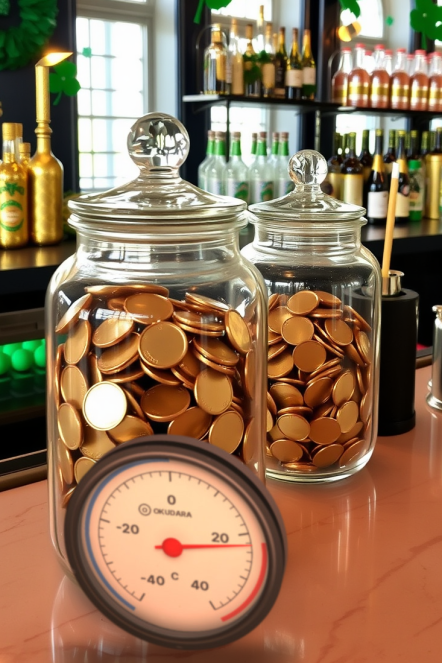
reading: 22; °C
